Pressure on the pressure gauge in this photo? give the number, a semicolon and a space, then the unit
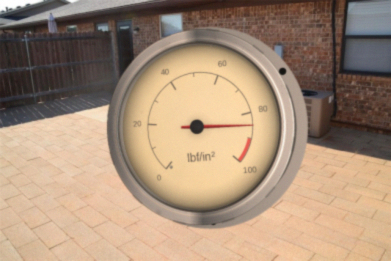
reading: 85; psi
